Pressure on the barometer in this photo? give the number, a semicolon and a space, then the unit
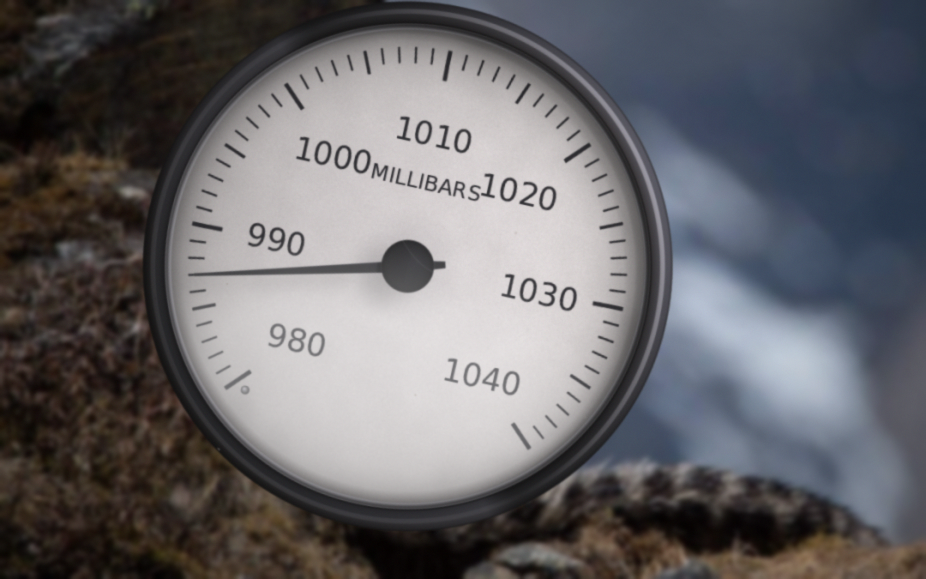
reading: 987; mbar
